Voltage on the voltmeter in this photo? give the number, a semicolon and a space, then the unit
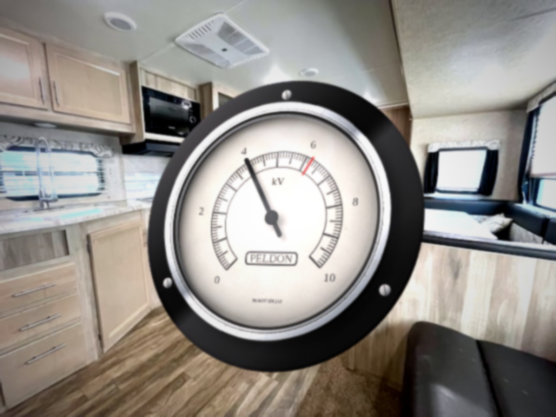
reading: 4; kV
